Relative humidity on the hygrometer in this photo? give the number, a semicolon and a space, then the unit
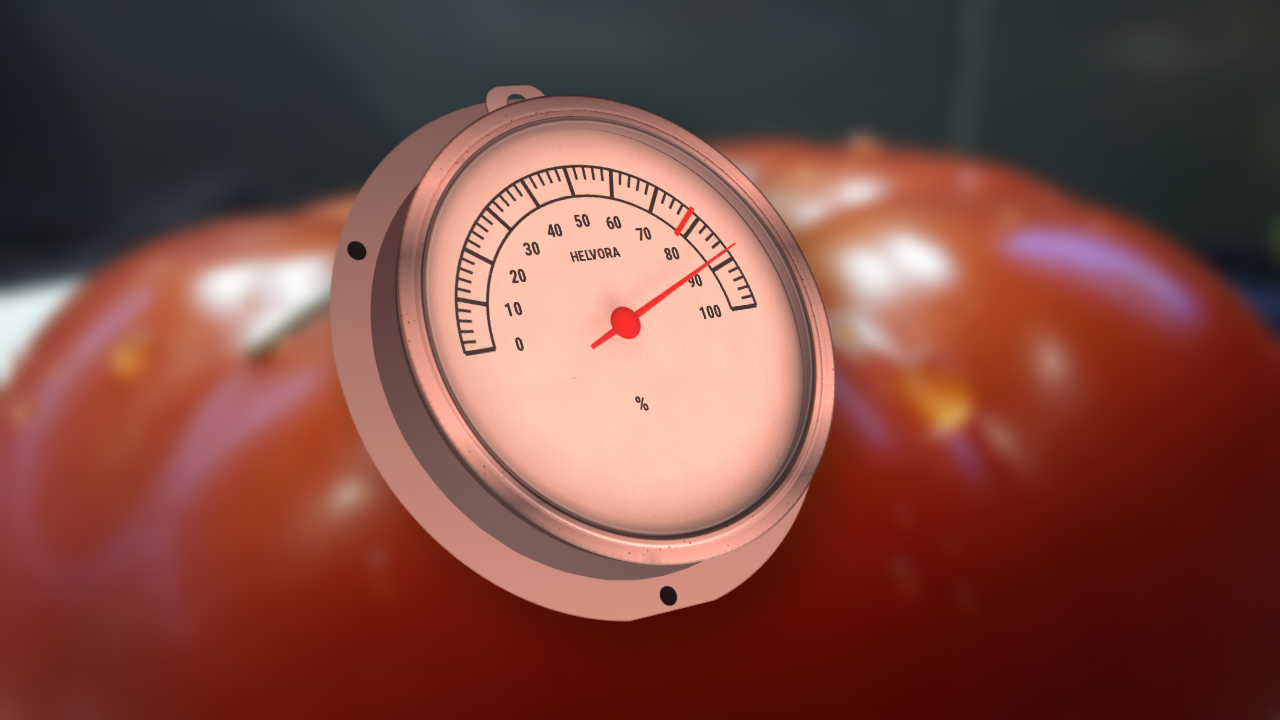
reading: 88; %
